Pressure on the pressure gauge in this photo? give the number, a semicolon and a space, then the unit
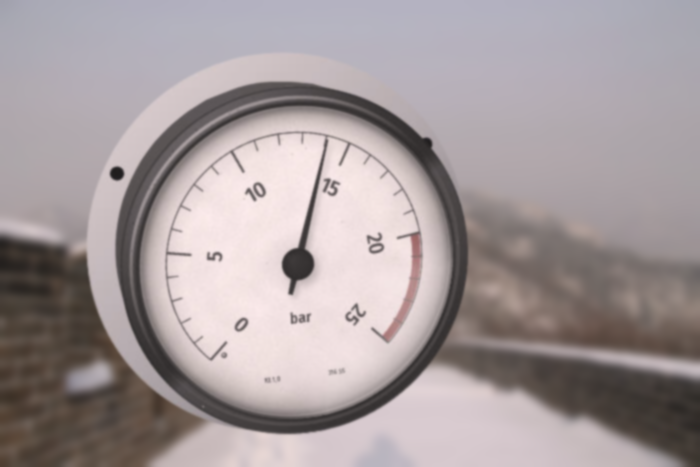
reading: 14; bar
